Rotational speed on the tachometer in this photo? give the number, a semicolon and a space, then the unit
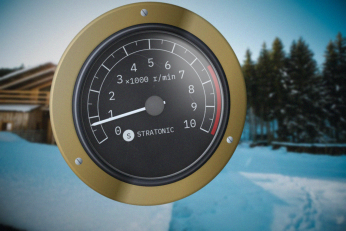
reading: 750; rpm
